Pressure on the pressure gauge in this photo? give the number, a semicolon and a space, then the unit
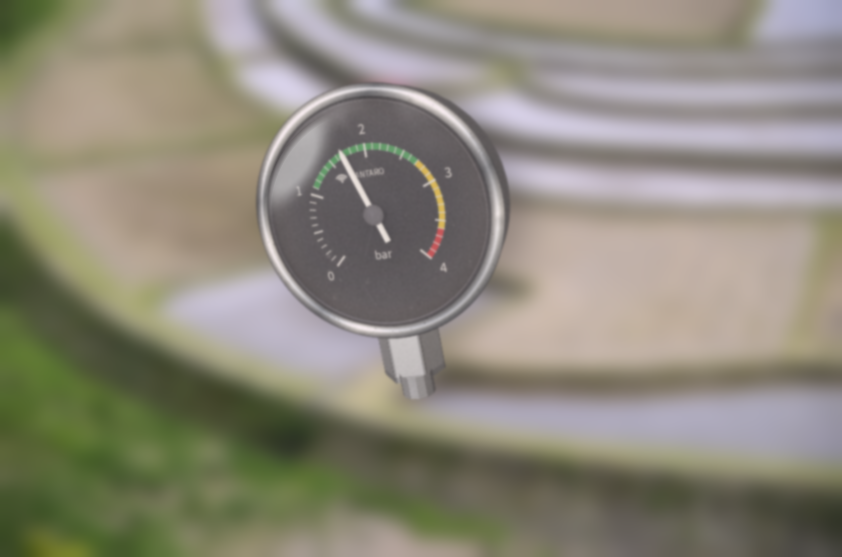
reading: 1.7; bar
